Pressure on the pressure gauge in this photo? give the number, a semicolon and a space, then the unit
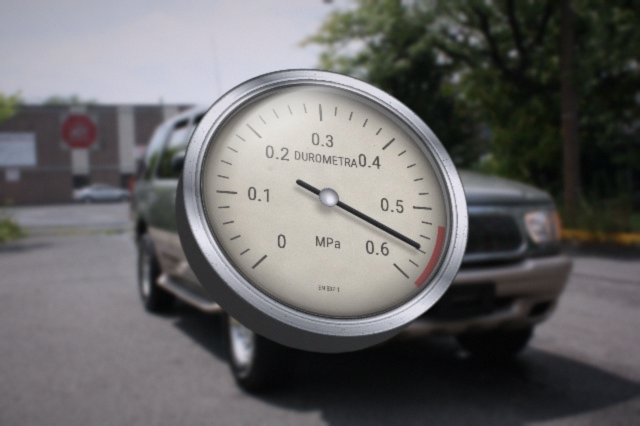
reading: 0.56; MPa
